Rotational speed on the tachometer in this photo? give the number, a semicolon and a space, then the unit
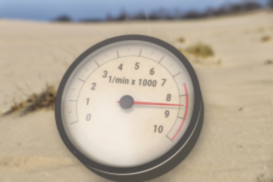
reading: 8500; rpm
